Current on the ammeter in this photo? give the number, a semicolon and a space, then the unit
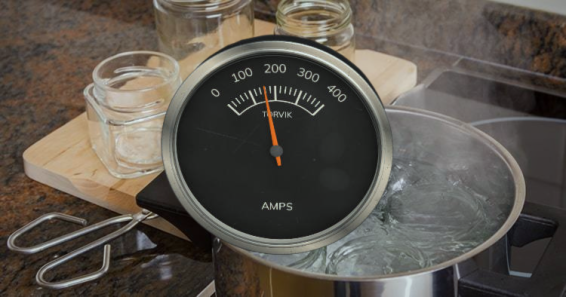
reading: 160; A
